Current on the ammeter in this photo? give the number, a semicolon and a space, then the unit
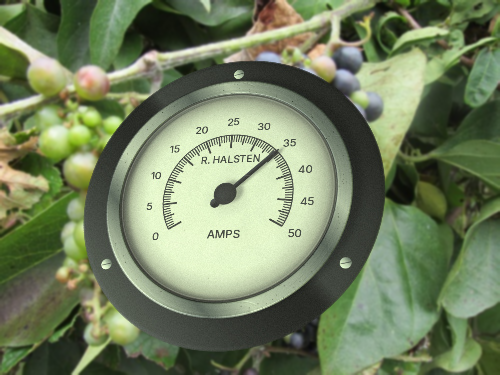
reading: 35; A
